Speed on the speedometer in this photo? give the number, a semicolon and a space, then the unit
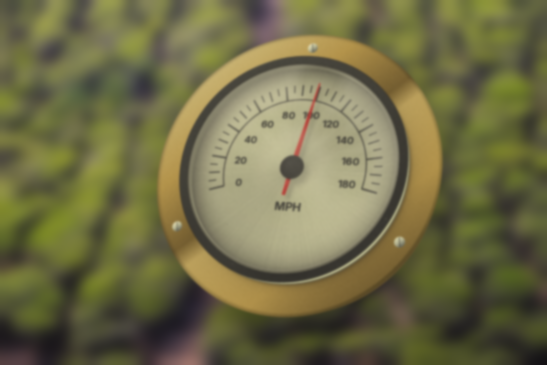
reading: 100; mph
